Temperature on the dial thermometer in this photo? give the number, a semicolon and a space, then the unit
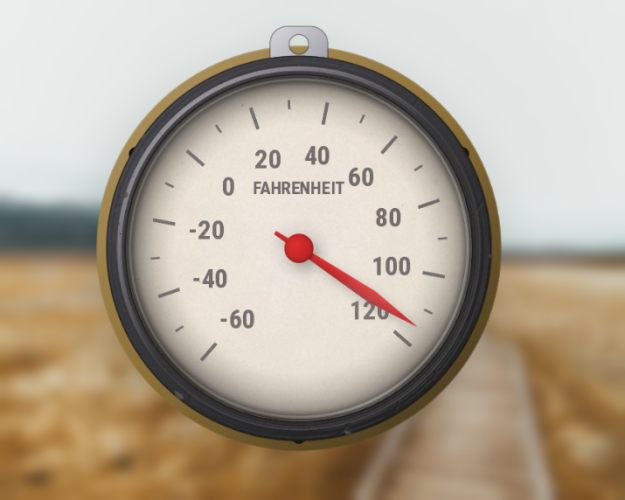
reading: 115; °F
